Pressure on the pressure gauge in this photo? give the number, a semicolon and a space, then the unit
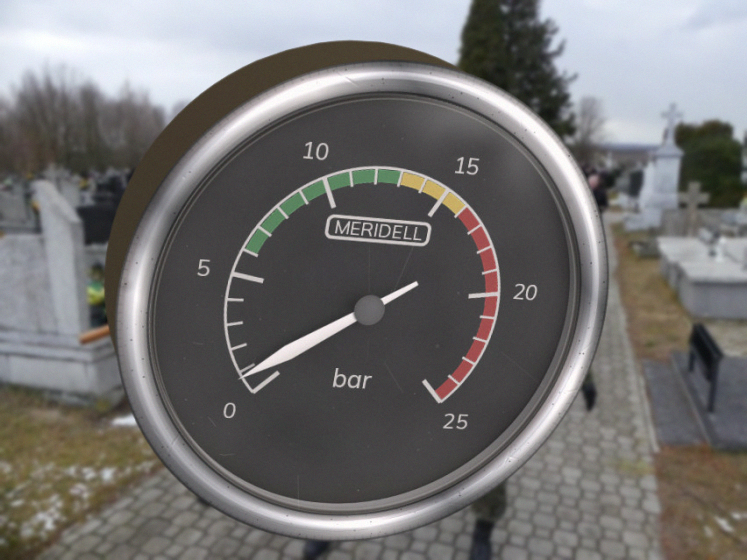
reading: 1; bar
